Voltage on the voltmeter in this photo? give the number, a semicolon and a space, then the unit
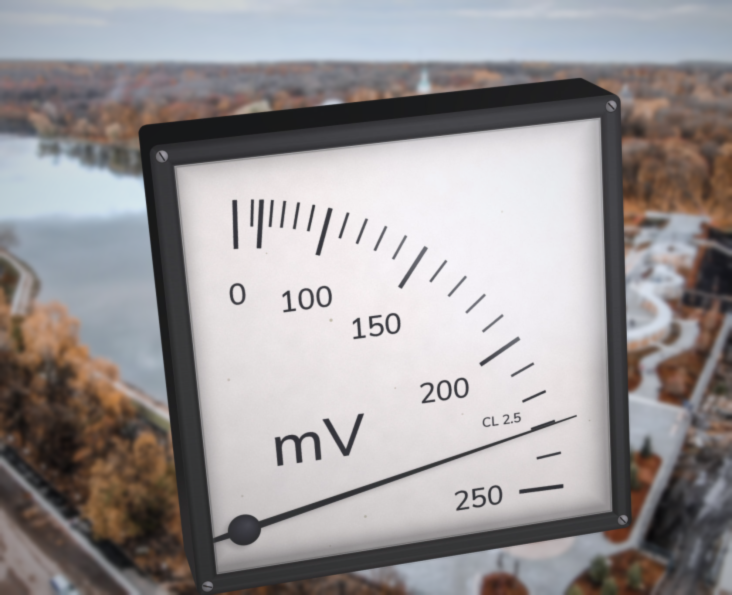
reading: 230; mV
